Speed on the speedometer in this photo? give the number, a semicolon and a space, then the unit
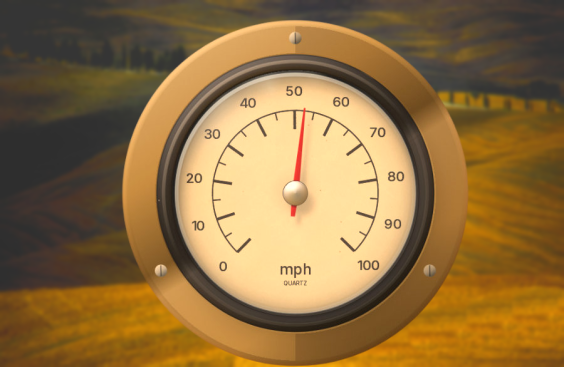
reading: 52.5; mph
